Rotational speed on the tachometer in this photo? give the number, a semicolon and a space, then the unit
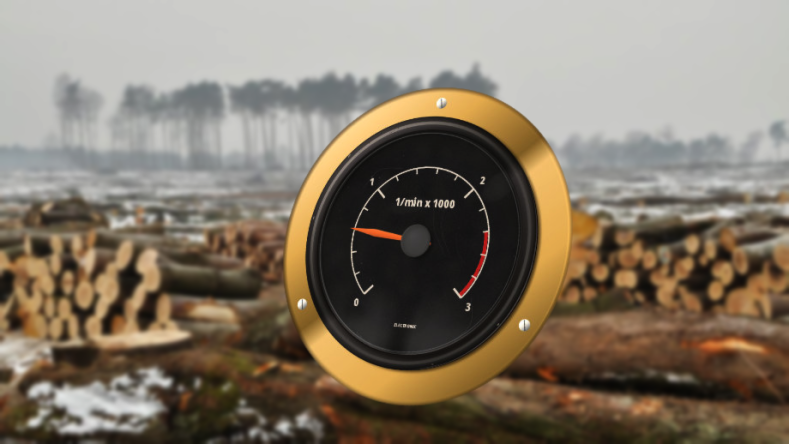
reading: 600; rpm
